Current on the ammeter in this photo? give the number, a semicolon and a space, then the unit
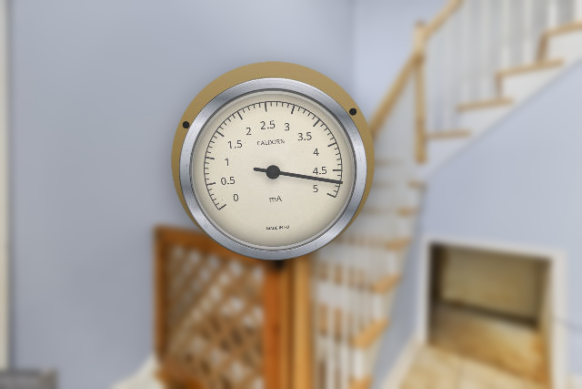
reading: 4.7; mA
